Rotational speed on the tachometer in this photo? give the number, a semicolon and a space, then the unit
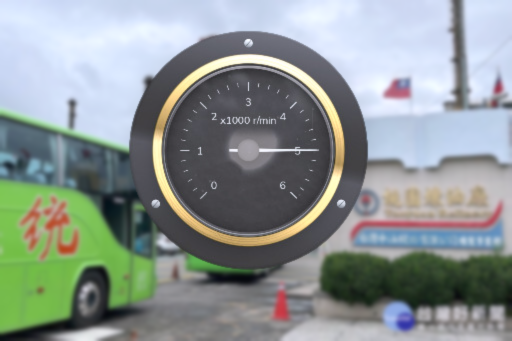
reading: 5000; rpm
